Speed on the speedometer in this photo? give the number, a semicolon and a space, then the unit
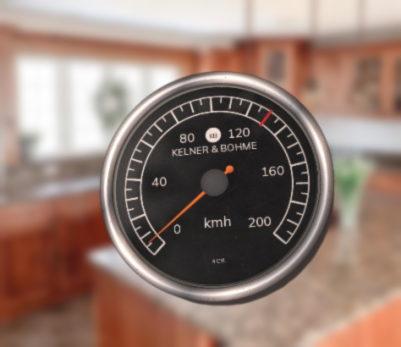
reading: 5; km/h
